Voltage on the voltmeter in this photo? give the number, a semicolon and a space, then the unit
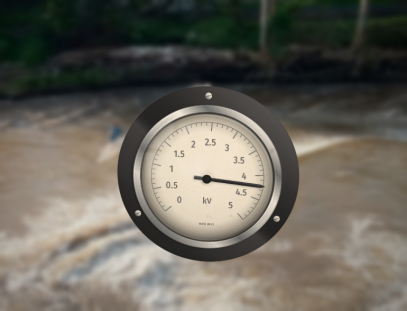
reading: 4.2; kV
